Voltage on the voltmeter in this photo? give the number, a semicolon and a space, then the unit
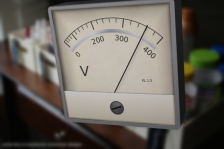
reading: 360; V
